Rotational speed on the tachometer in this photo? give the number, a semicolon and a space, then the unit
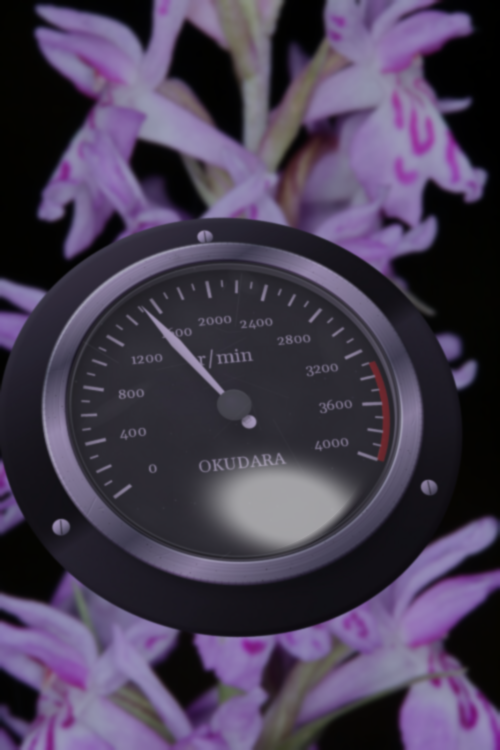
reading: 1500; rpm
